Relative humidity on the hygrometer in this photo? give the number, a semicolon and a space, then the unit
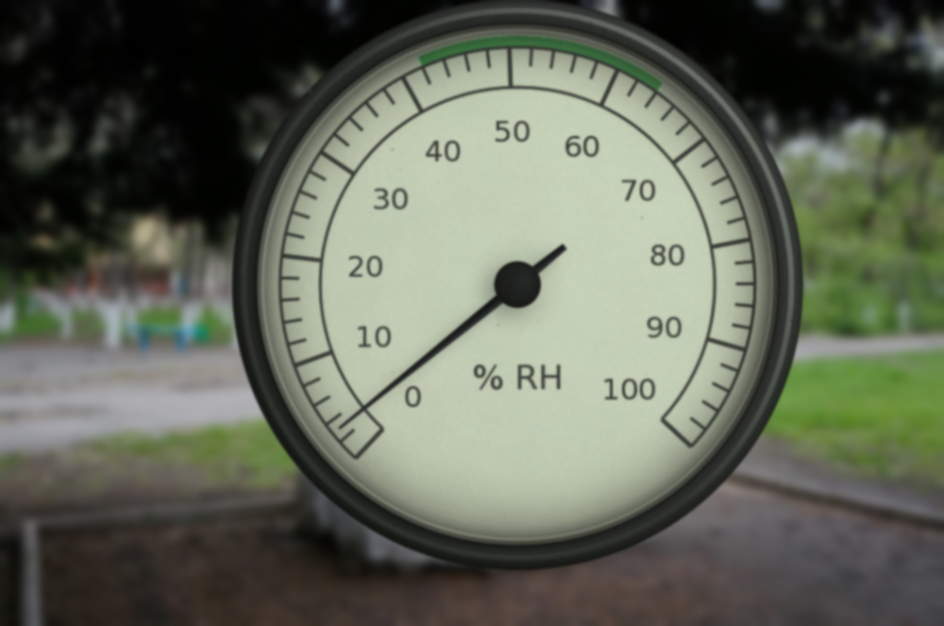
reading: 3; %
